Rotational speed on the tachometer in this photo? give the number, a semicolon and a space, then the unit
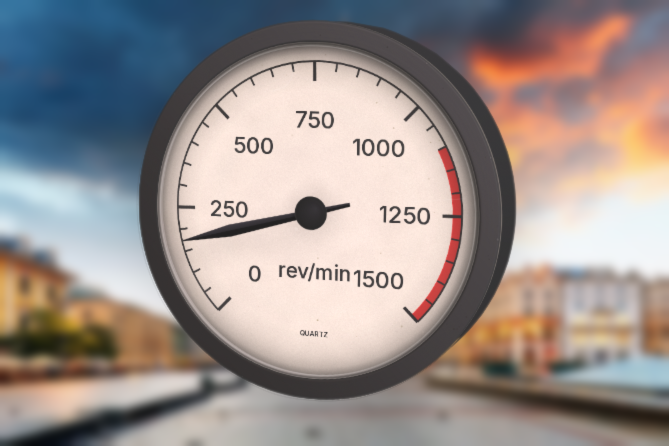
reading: 175; rpm
